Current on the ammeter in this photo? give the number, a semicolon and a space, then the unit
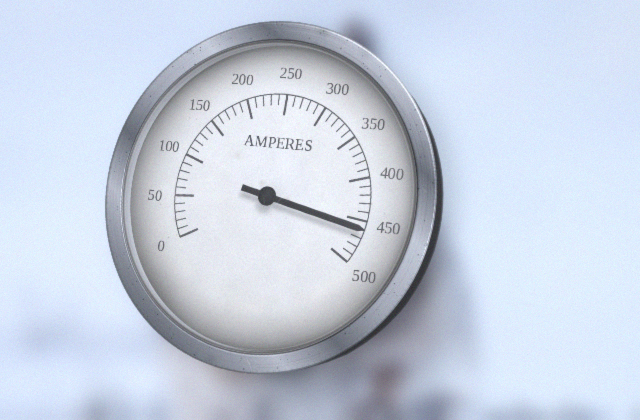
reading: 460; A
